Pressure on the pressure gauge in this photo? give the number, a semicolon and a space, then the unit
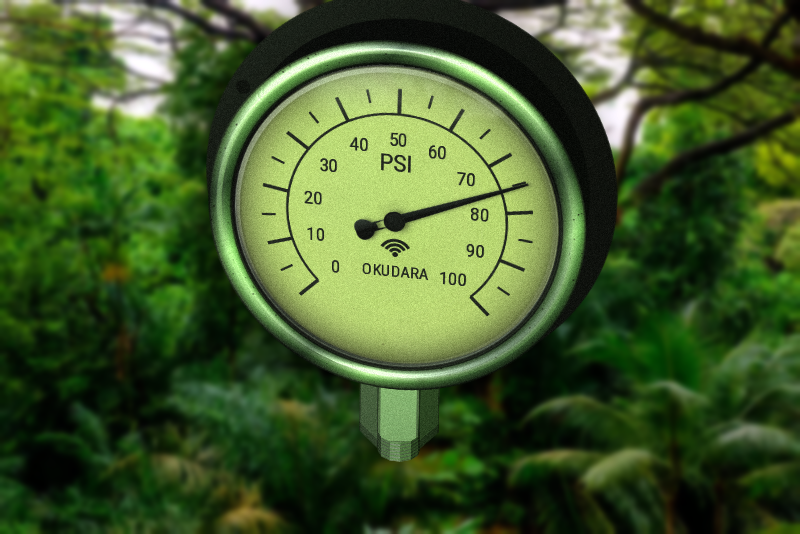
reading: 75; psi
